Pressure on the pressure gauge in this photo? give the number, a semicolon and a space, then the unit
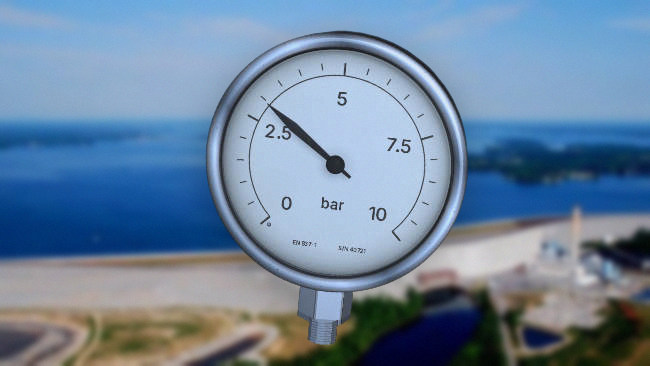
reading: 3; bar
